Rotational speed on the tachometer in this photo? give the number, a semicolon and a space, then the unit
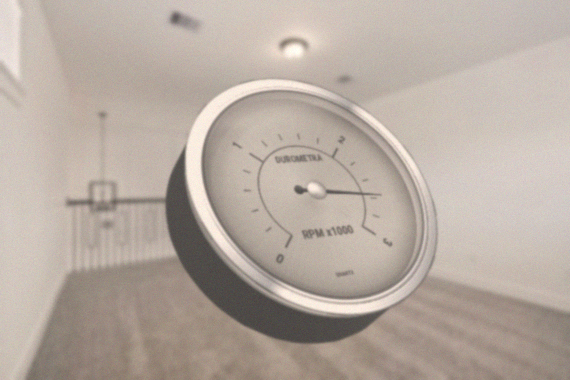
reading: 2600; rpm
